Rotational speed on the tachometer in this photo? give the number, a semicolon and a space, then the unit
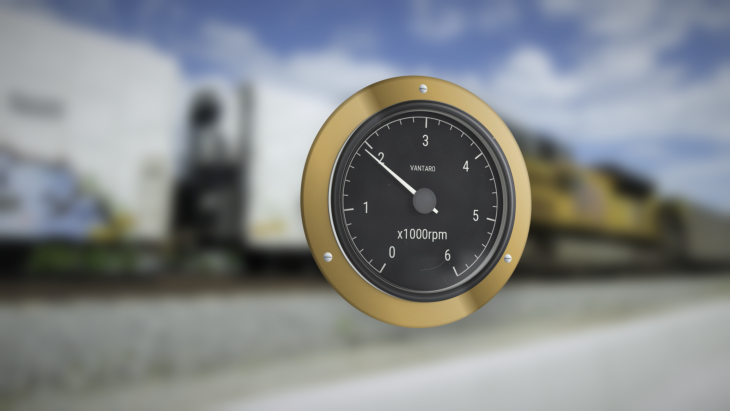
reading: 1900; rpm
